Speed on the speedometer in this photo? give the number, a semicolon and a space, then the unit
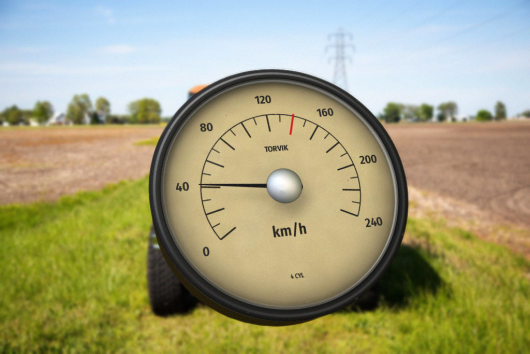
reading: 40; km/h
